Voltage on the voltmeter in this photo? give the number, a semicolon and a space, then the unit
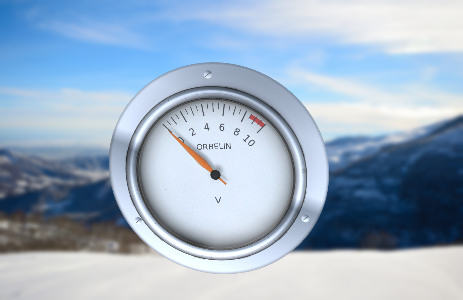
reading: 0; V
